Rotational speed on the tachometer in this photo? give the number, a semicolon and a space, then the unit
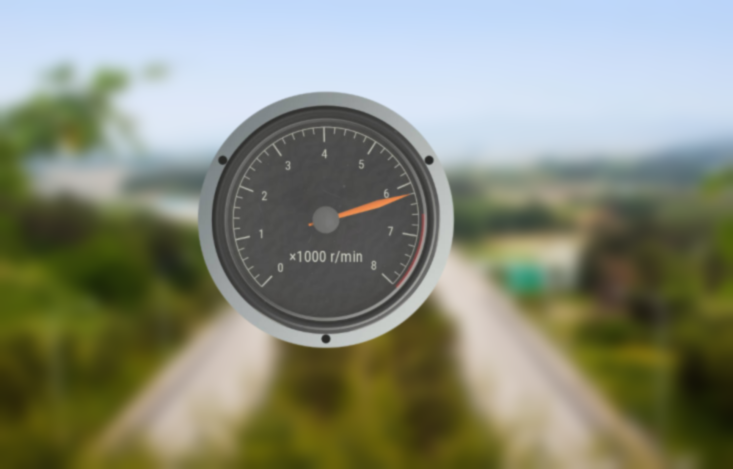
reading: 6200; rpm
